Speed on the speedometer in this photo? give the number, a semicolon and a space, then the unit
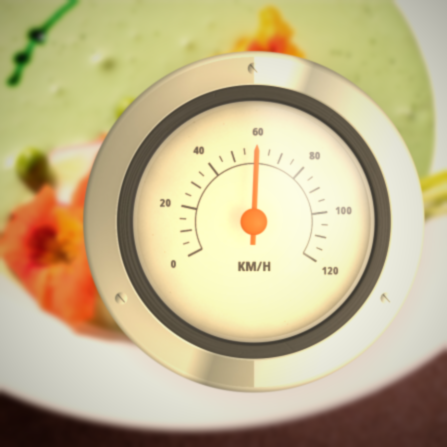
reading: 60; km/h
